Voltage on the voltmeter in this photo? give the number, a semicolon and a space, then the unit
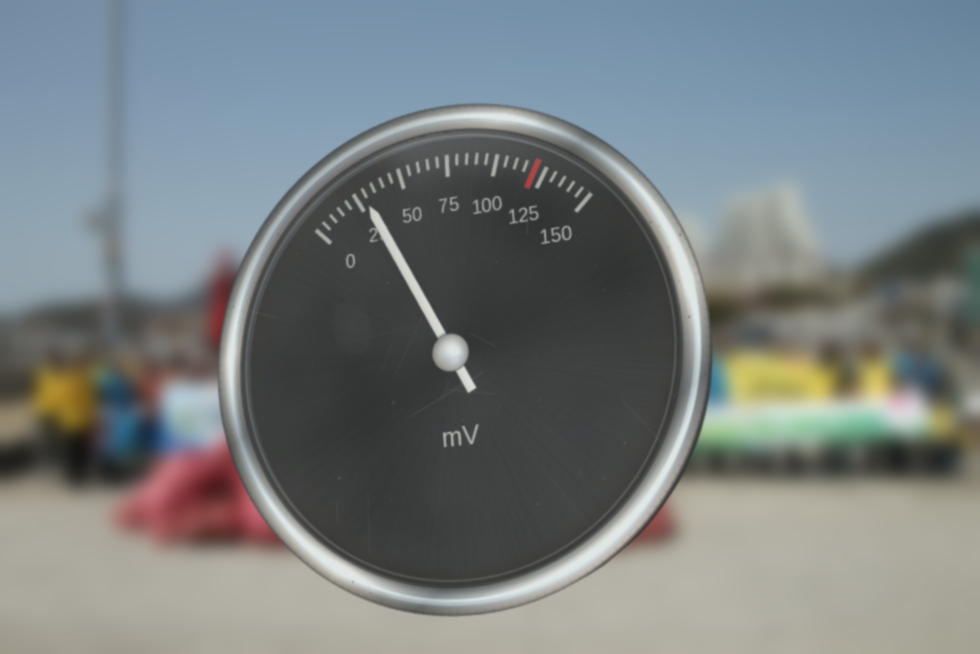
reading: 30; mV
